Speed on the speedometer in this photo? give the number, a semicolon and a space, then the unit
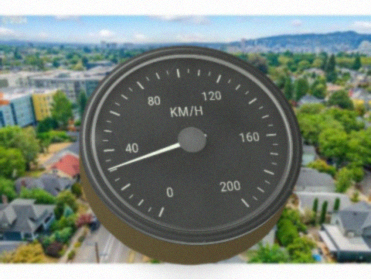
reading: 30; km/h
